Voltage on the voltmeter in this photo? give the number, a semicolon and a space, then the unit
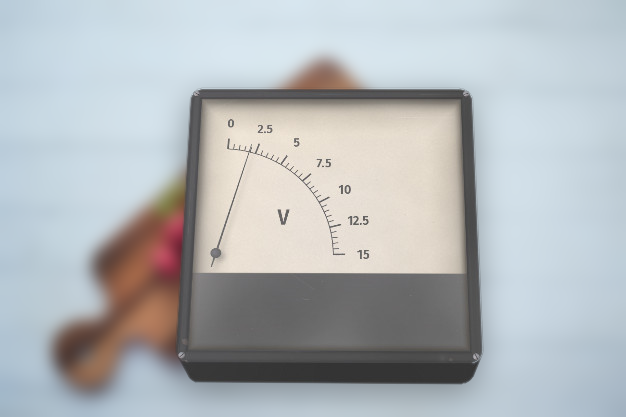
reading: 2; V
